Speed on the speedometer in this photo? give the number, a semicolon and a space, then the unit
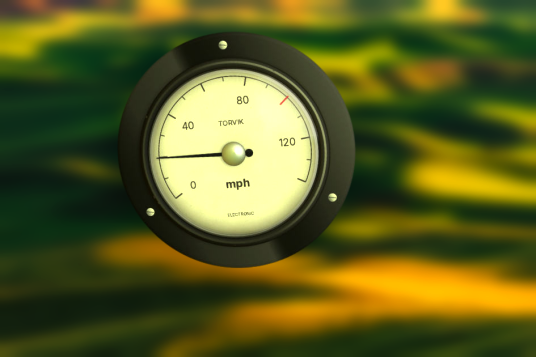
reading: 20; mph
